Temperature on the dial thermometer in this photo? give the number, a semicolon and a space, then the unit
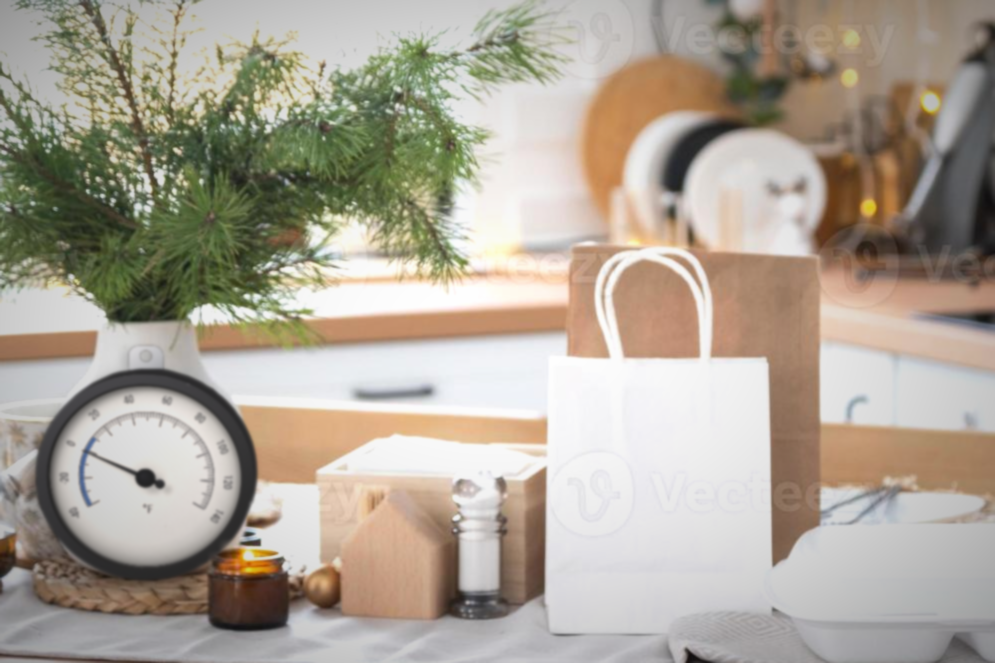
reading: 0; °F
